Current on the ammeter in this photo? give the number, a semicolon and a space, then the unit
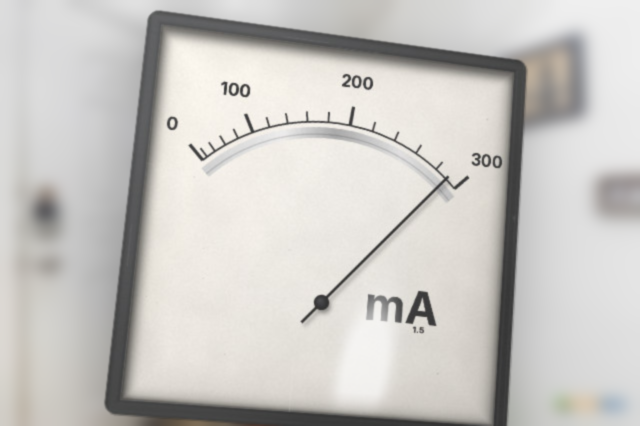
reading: 290; mA
